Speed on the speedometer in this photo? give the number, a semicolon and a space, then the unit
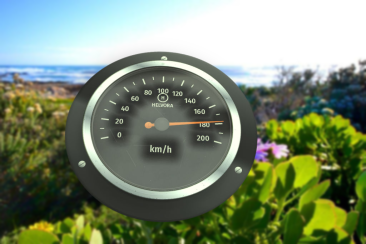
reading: 180; km/h
